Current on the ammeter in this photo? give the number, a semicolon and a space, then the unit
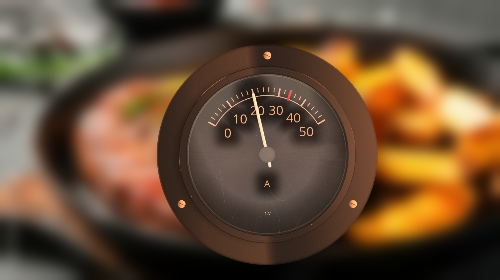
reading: 20; A
